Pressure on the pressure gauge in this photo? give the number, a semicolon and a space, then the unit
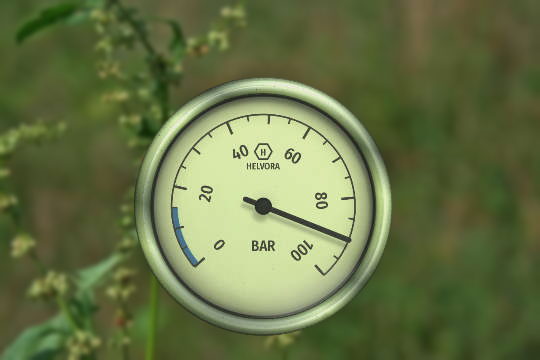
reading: 90; bar
